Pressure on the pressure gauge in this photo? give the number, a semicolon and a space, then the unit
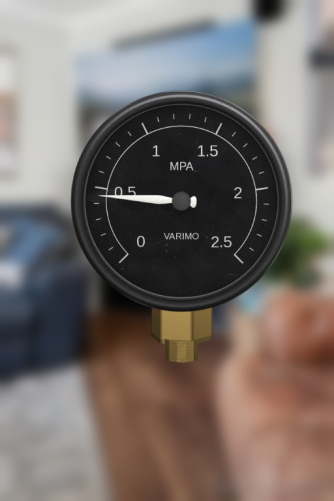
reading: 0.45; MPa
